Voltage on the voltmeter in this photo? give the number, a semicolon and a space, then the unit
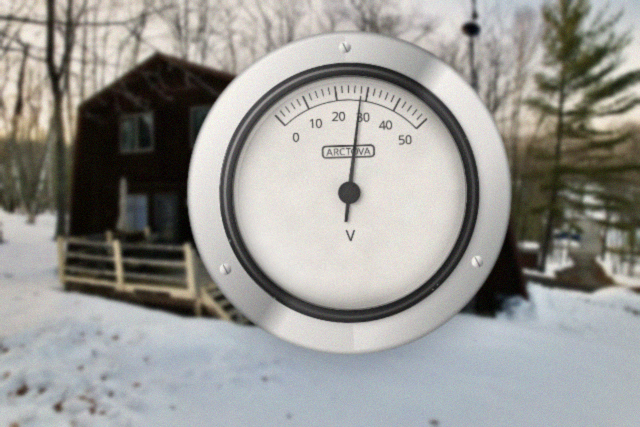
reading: 28; V
